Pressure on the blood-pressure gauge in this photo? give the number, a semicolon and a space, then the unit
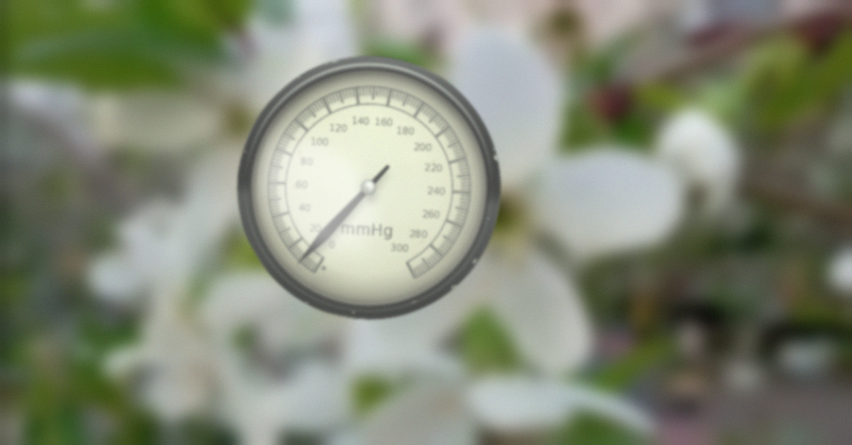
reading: 10; mmHg
